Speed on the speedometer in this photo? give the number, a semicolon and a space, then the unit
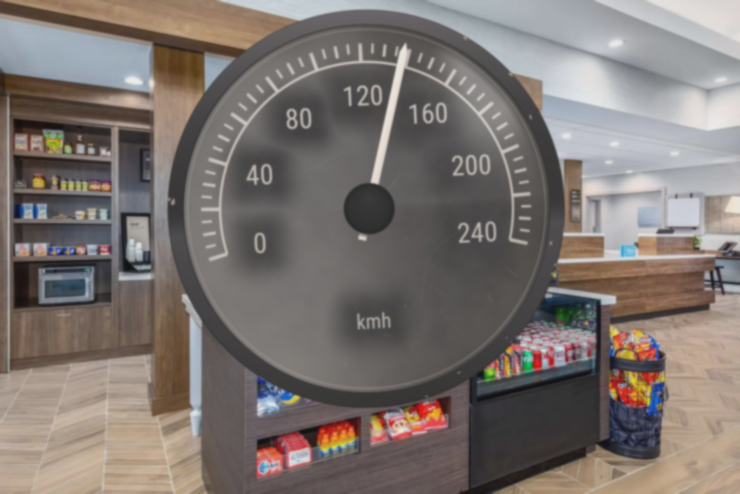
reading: 137.5; km/h
